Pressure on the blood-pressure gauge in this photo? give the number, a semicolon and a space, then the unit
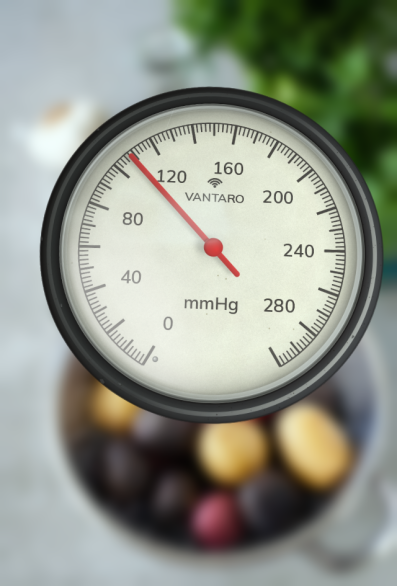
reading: 108; mmHg
